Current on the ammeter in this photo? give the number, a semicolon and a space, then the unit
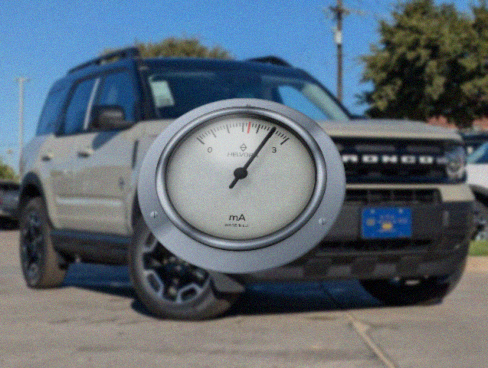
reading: 2.5; mA
